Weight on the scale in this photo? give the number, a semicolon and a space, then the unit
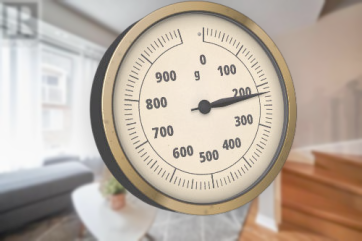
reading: 220; g
